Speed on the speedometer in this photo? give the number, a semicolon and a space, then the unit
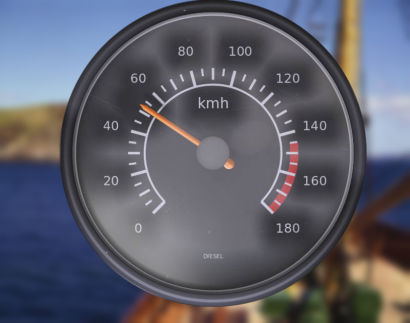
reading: 52.5; km/h
